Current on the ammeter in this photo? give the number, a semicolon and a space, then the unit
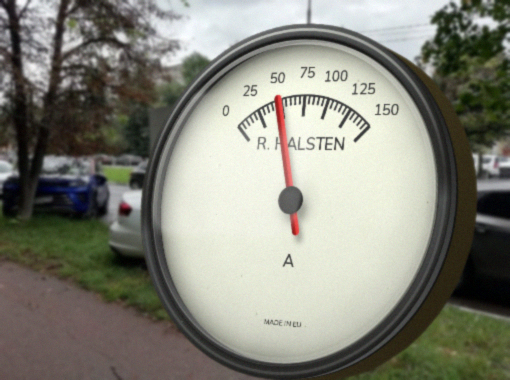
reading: 50; A
